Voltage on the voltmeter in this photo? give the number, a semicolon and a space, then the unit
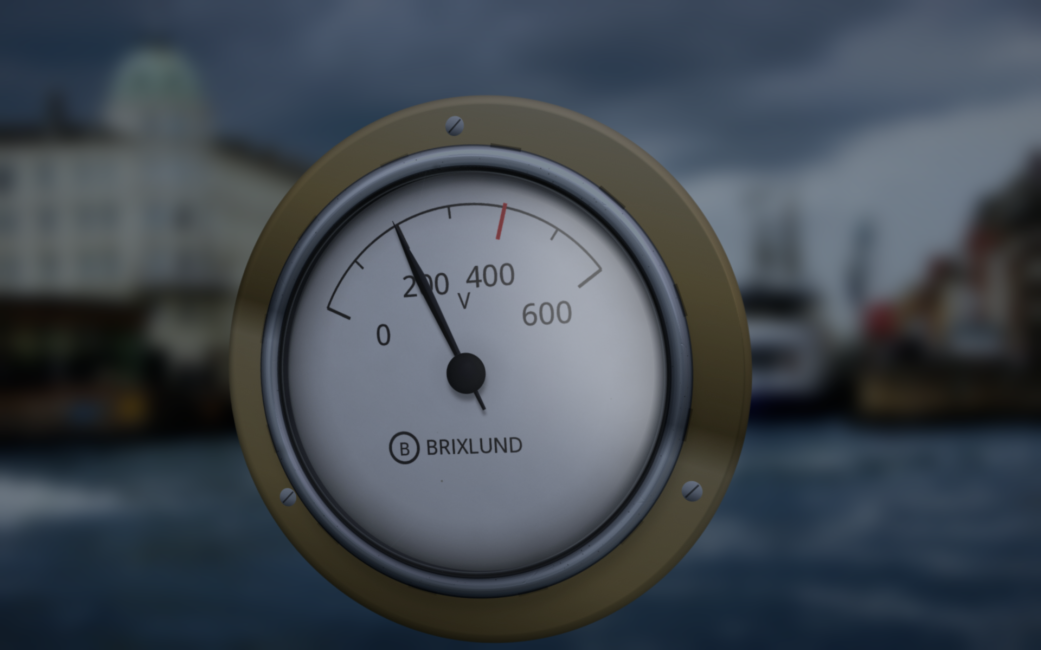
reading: 200; V
